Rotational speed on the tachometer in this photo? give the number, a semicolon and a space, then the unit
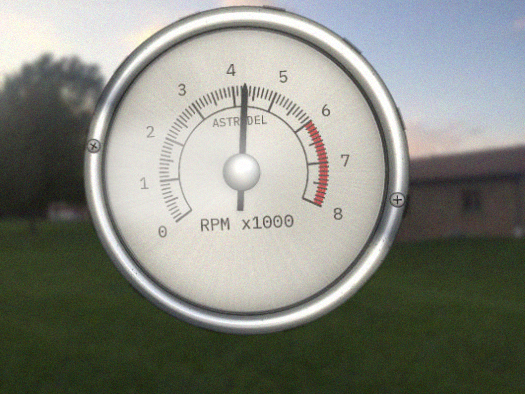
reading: 4300; rpm
